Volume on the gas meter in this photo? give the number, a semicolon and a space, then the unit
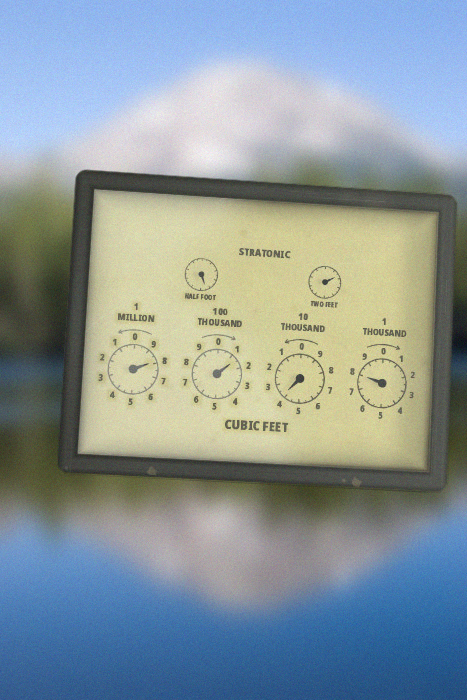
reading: 813800; ft³
